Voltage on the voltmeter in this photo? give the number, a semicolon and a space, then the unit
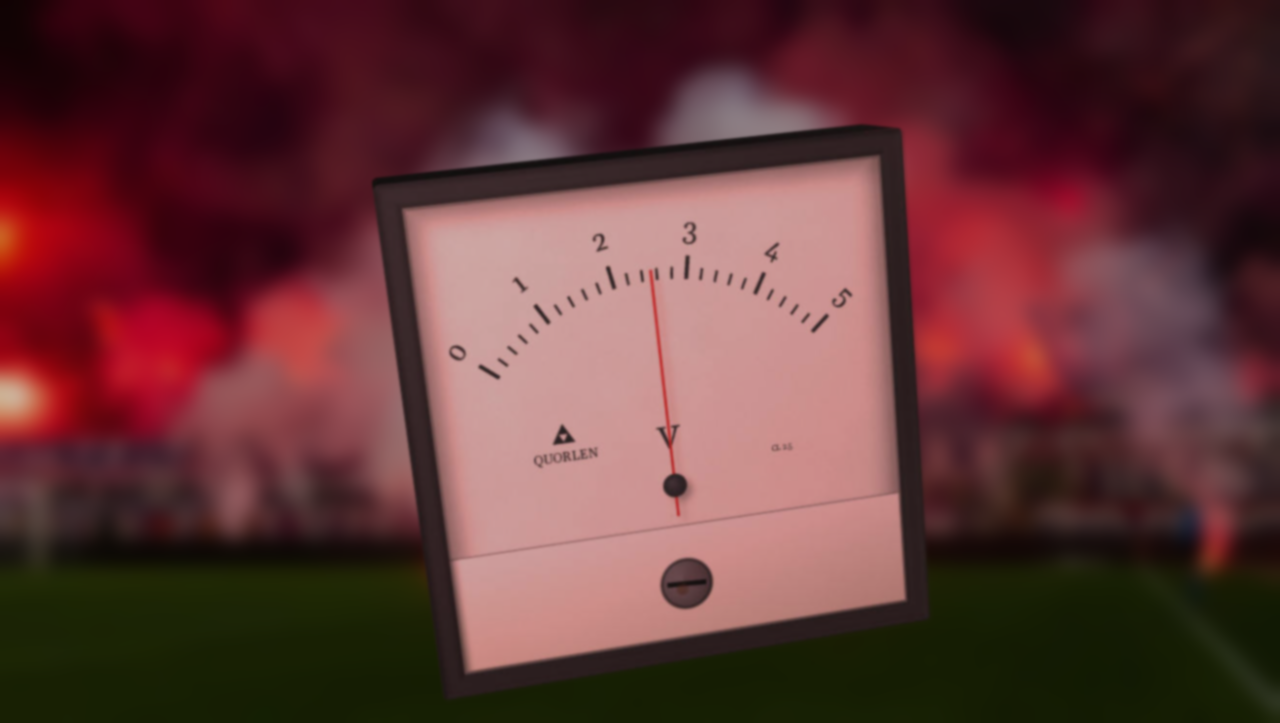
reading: 2.5; V
